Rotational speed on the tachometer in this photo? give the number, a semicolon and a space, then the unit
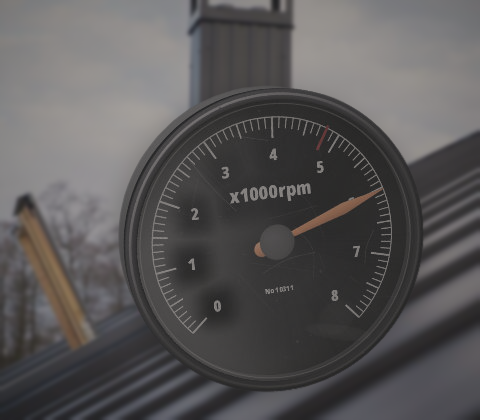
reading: 6000; rpm
